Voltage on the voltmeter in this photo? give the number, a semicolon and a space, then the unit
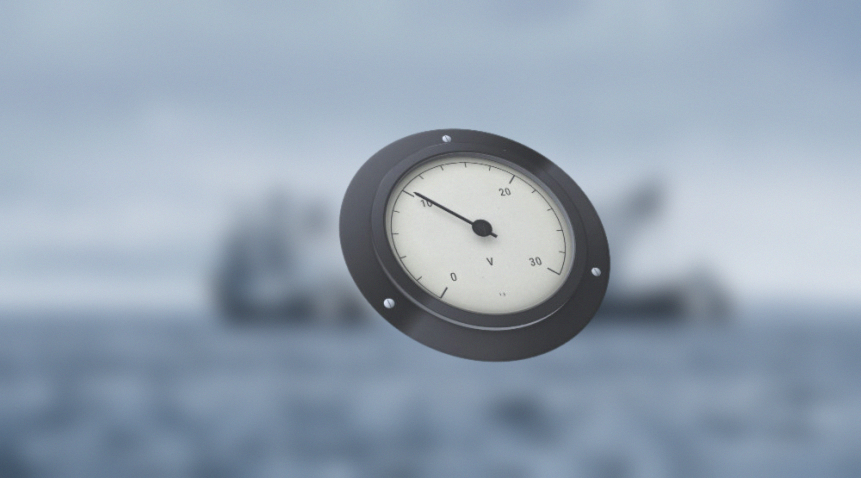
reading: 10; V
